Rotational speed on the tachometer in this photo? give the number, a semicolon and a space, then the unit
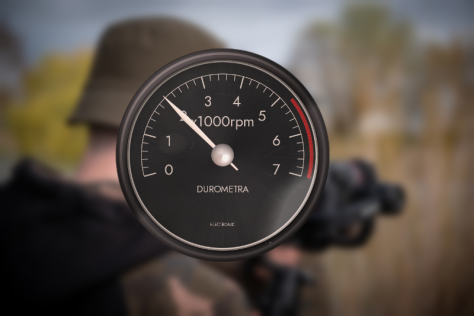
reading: 2000; rpm
